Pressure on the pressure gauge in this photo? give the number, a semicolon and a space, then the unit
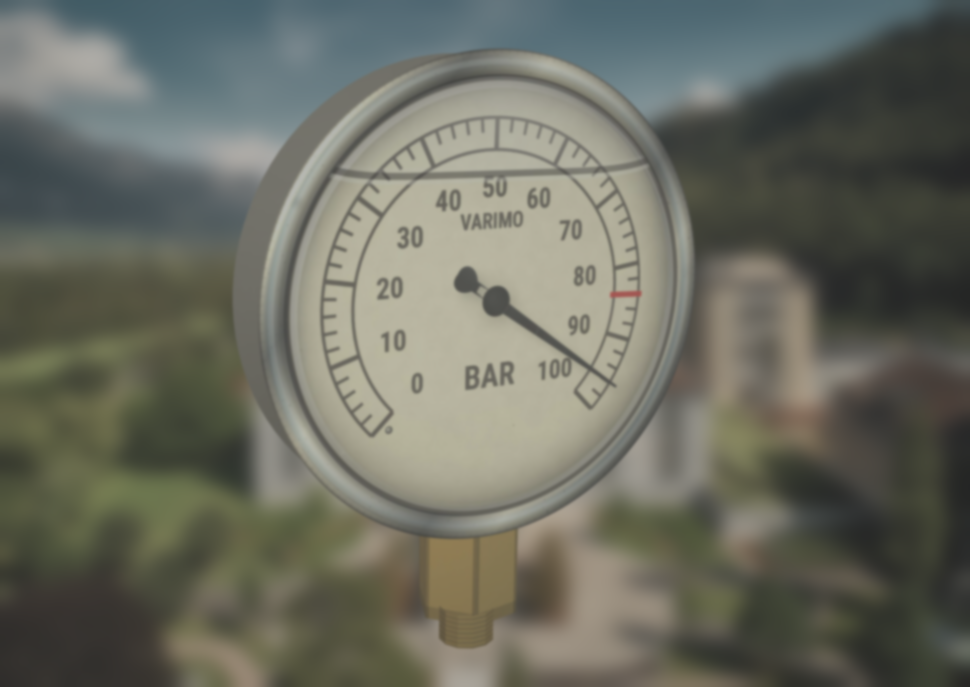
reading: 96; bar
